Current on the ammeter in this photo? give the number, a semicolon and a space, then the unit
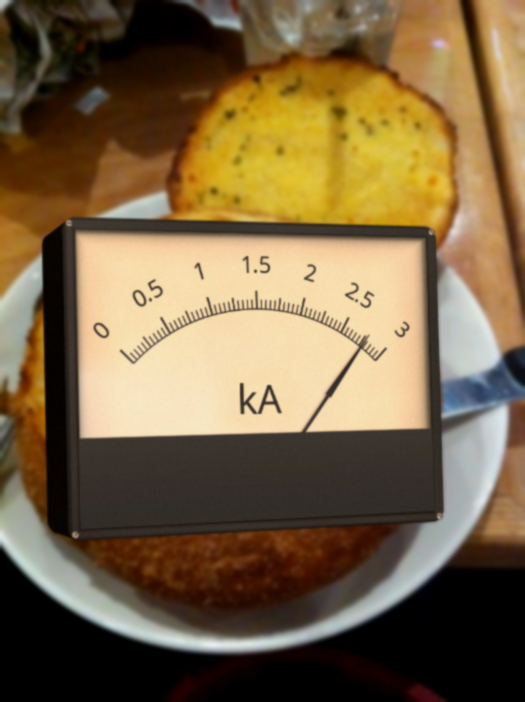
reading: 2.75; kA
